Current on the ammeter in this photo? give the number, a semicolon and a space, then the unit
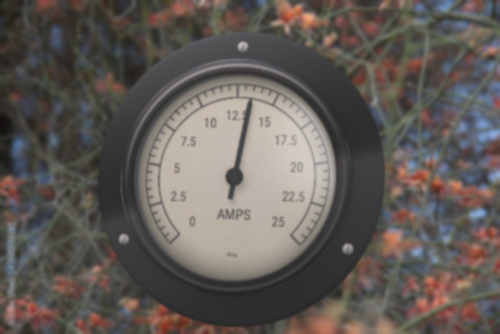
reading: 13.5; A
